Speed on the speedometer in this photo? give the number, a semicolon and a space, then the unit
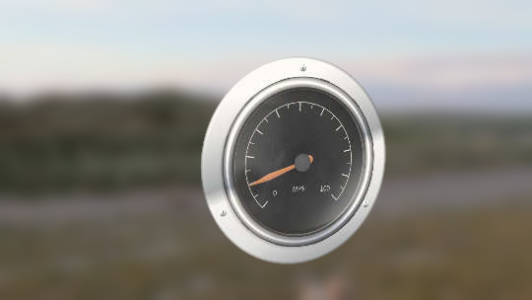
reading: 10; mph
